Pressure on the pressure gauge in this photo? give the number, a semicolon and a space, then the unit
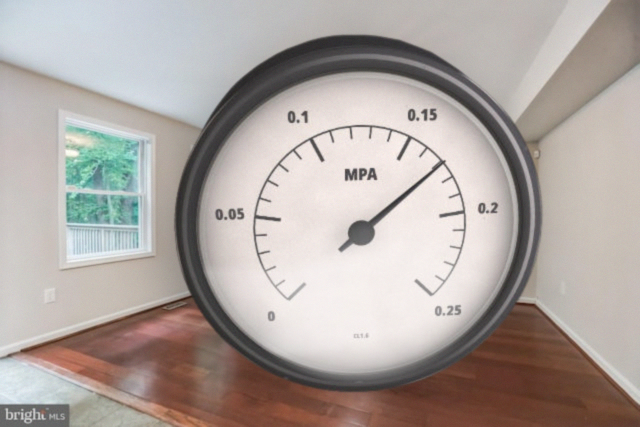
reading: 0.17; MPa
